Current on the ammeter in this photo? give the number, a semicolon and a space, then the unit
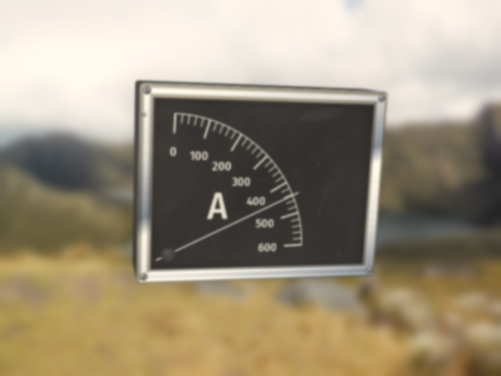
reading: 440; A
